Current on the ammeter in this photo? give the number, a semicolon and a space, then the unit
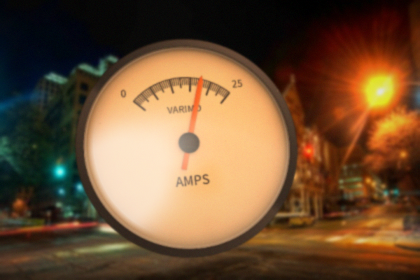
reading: 17.5; A
